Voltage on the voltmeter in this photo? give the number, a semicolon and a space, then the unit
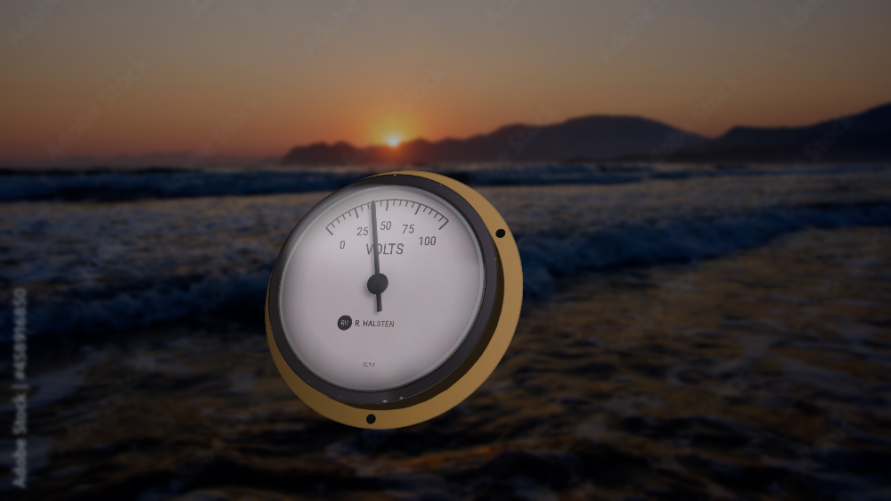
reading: 40; V
